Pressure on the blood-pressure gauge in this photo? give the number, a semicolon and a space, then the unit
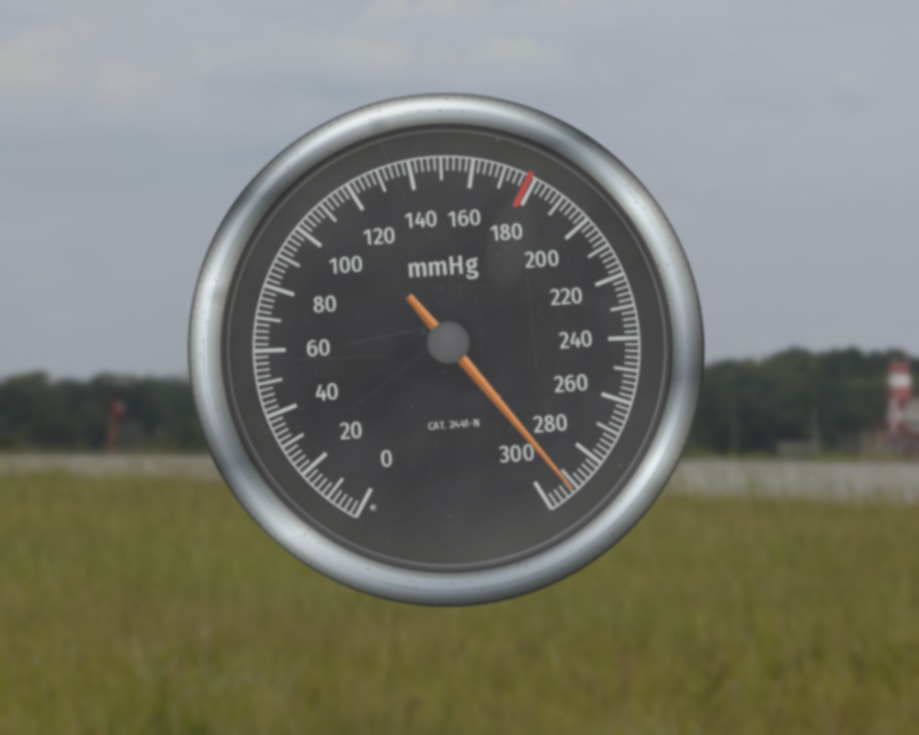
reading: 292; mmHg
